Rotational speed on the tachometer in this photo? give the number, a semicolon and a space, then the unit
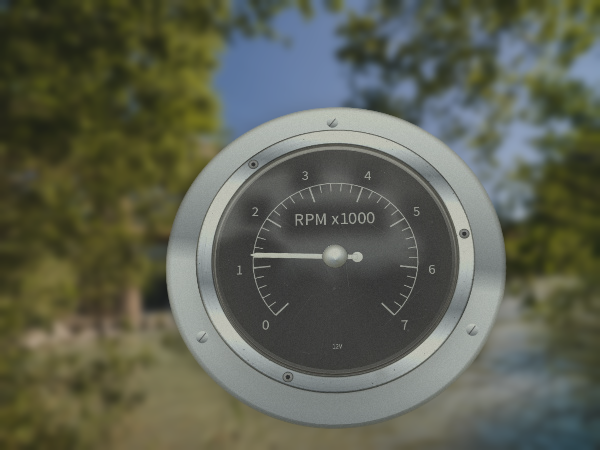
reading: 1200; rpm
